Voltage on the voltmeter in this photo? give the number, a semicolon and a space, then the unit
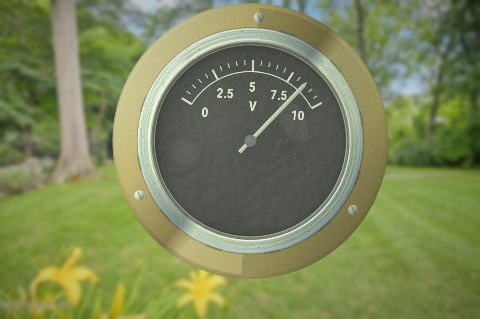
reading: 8.5; V
